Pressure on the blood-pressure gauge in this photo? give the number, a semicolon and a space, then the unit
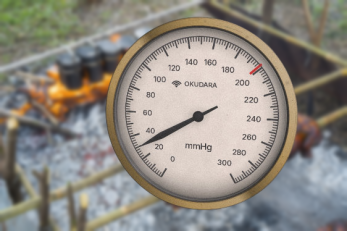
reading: 30; mmHg
